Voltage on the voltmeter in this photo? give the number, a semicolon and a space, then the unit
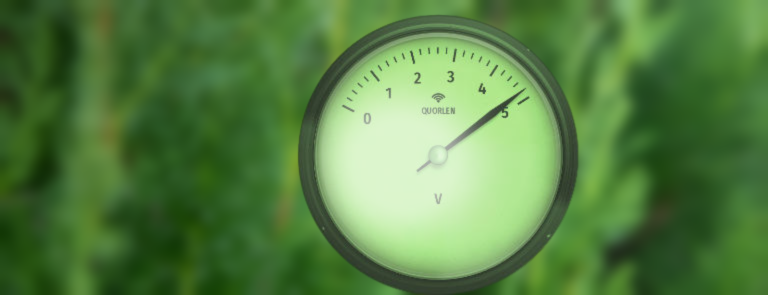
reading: 4.8; V
